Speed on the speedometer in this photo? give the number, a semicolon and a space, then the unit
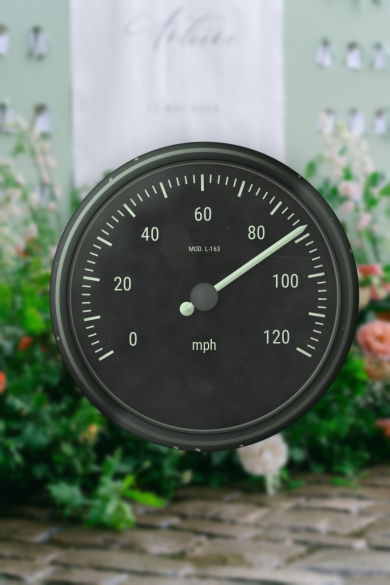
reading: 88; mph
